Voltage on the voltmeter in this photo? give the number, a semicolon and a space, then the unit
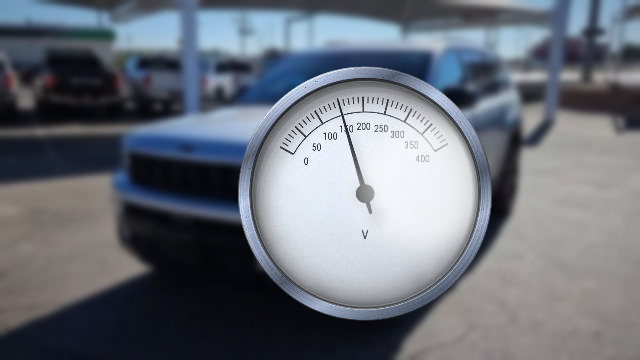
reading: 150; V
